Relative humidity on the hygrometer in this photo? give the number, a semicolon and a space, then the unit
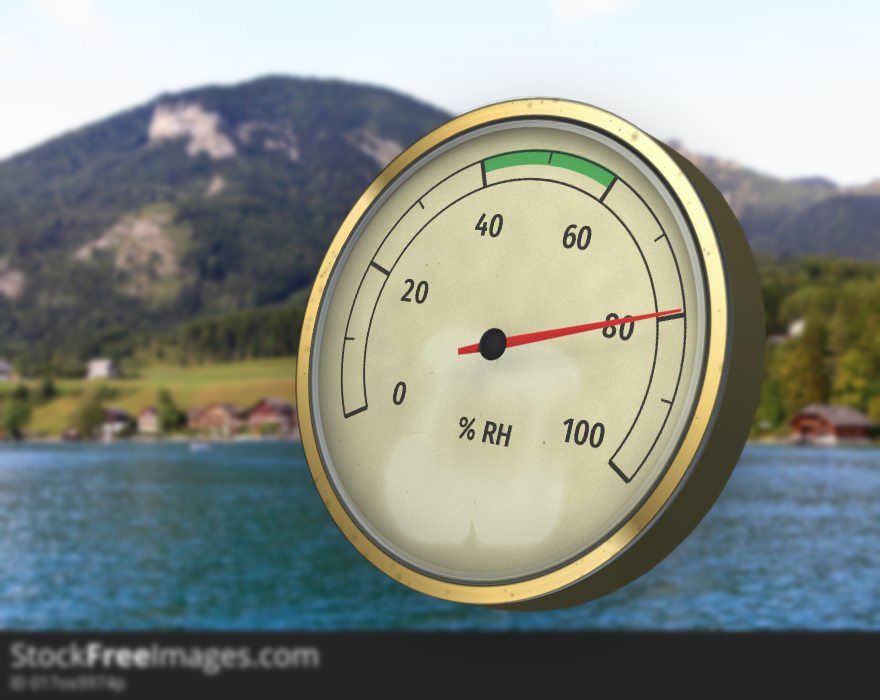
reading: 80; %
